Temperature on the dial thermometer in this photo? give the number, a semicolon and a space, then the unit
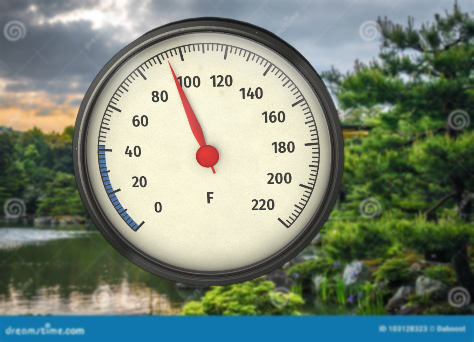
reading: 94; °F
